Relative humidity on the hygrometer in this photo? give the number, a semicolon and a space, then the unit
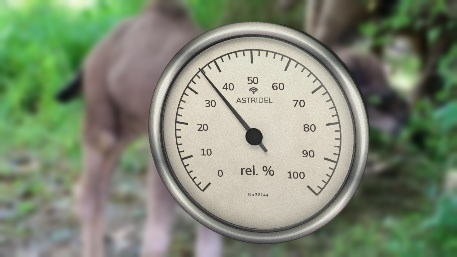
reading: 36; %
